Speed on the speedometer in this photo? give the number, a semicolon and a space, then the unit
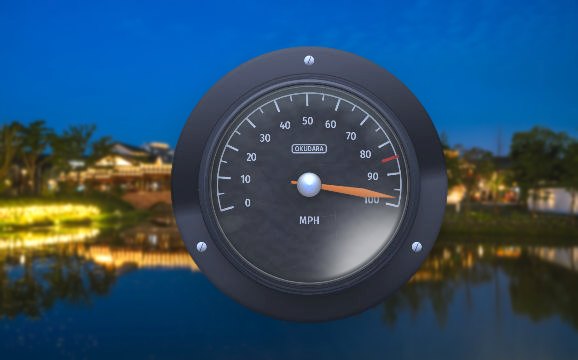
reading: 97.5; mph
